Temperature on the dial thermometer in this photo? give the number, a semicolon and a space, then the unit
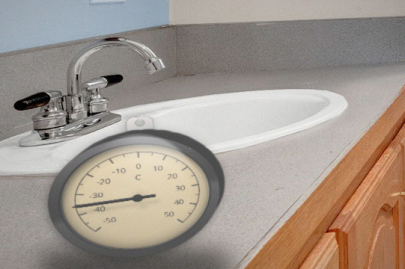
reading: -35; °C
